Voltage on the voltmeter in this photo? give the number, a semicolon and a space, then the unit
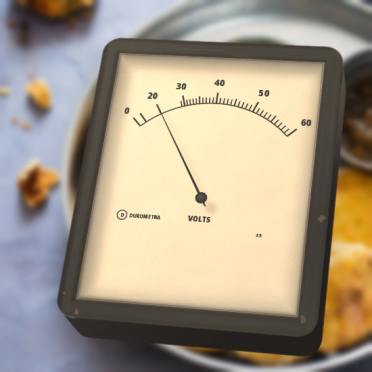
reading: 20; V
